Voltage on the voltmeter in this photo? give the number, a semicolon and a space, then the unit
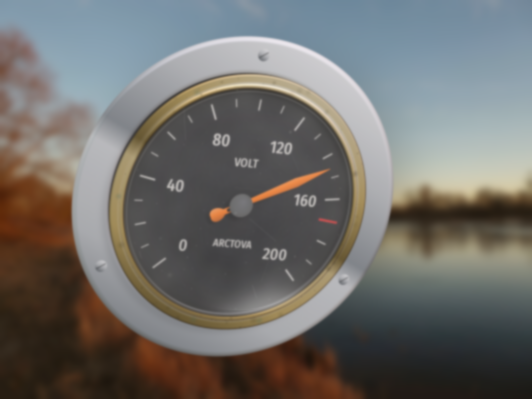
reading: 145; V
